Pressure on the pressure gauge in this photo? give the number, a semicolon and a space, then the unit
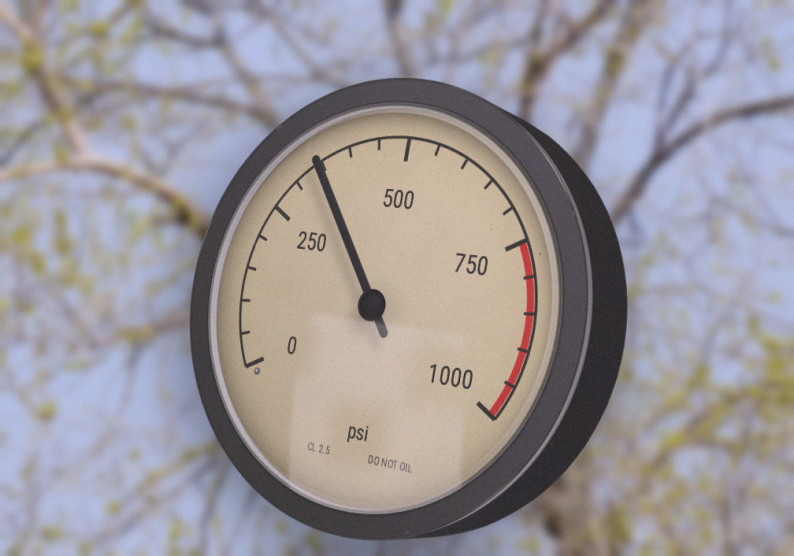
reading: 350; psi
